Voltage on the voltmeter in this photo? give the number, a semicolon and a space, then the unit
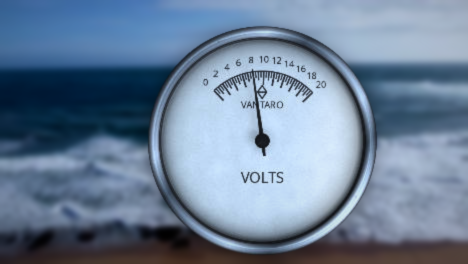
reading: 8; V
